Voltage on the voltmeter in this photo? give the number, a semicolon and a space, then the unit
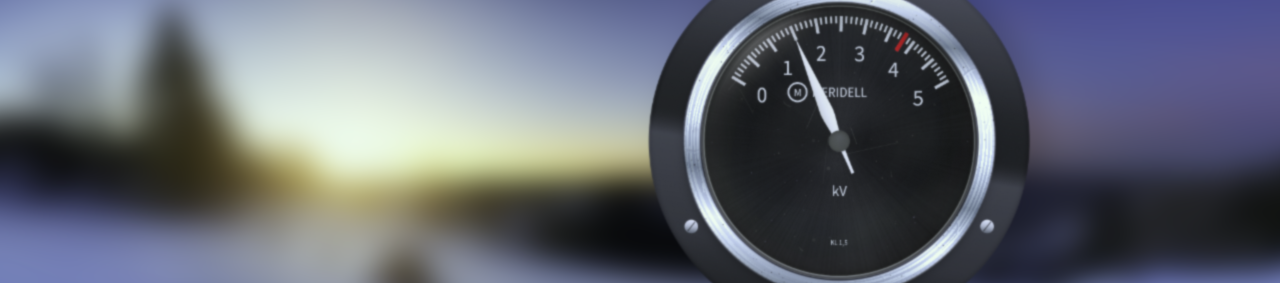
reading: 1.5; kV
